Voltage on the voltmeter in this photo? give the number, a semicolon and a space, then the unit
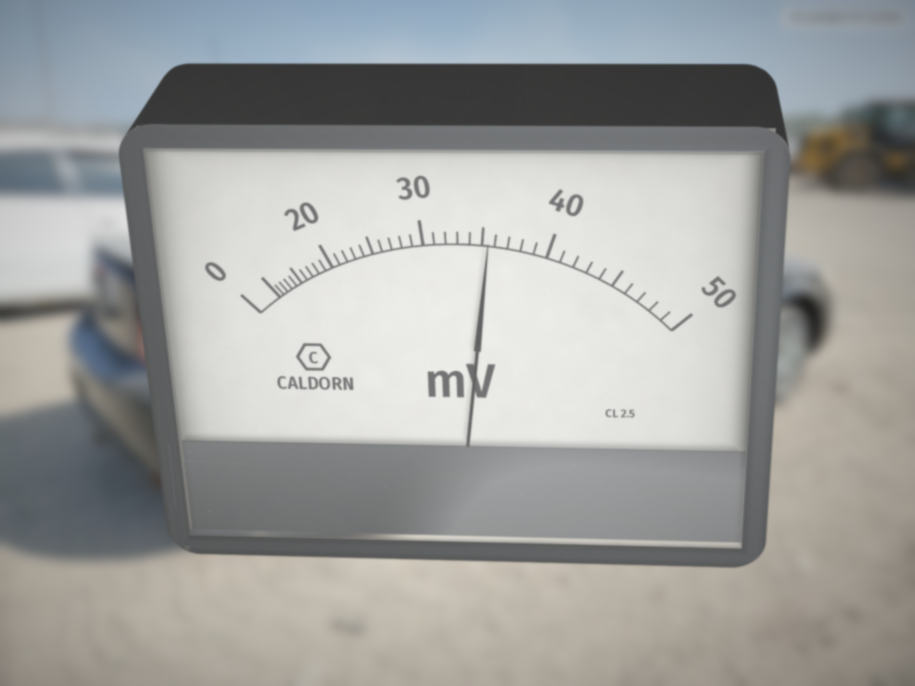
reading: 35.5; mV
